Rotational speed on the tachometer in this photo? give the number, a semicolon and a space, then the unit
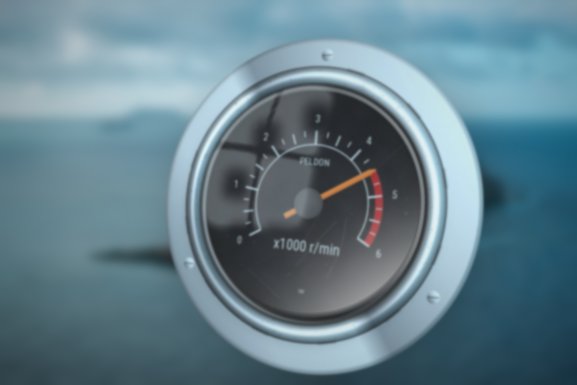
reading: 4500; rpm
